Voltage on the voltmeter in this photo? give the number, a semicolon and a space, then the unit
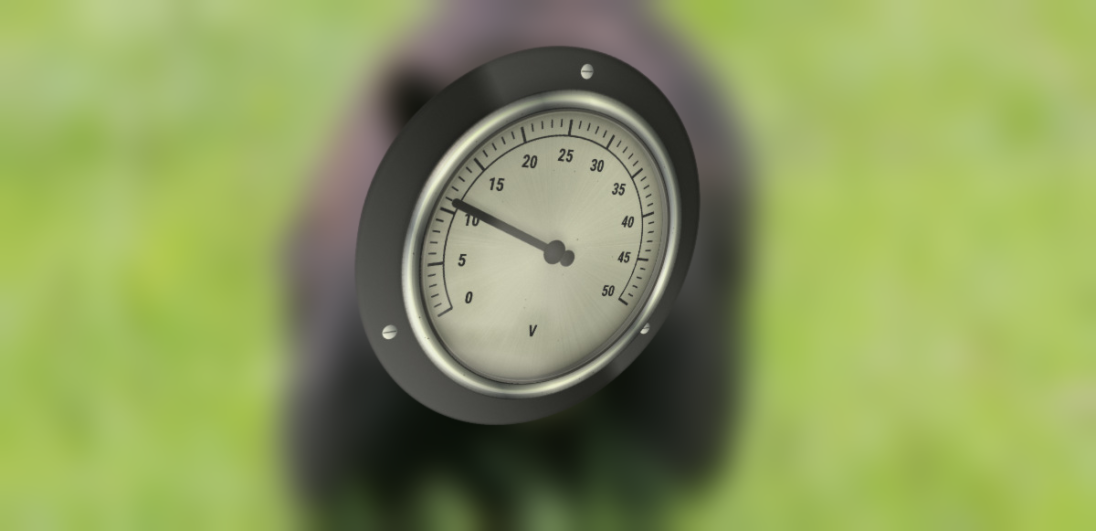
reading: 11; V
